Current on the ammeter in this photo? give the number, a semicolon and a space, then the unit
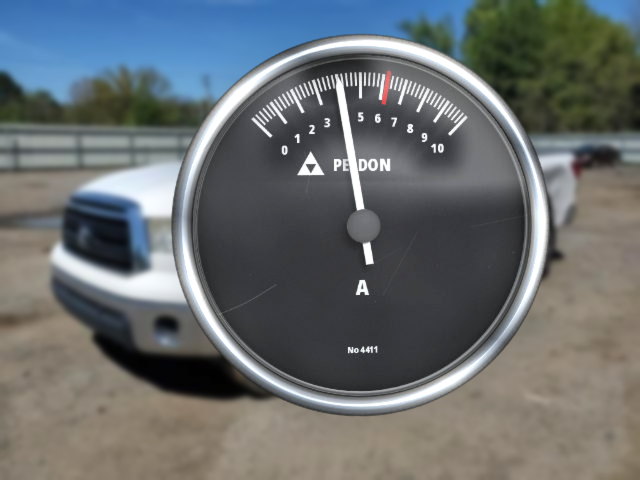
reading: 4; A
